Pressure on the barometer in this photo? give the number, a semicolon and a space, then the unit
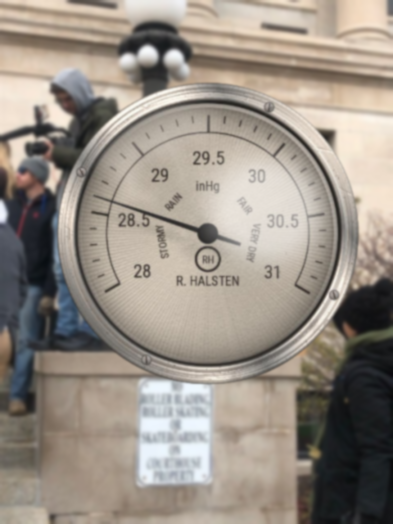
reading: 28.6; inHg
